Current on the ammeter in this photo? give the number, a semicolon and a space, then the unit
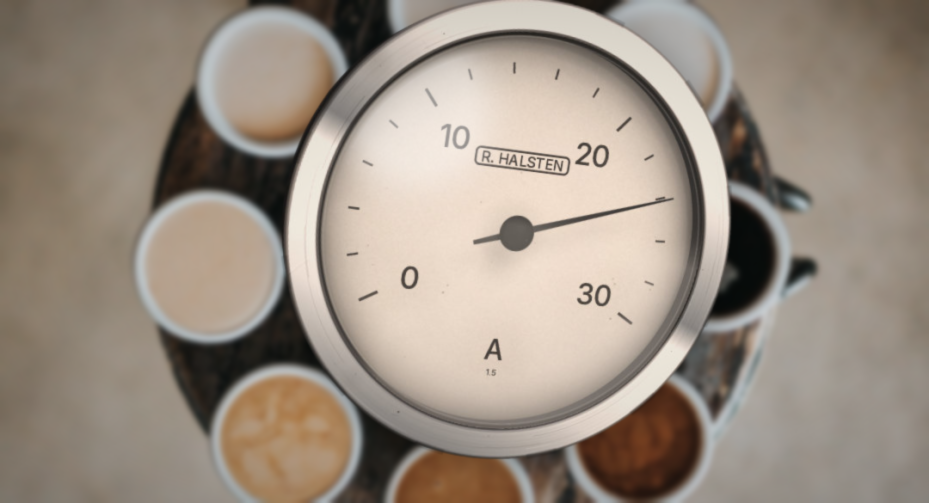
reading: 24; A
